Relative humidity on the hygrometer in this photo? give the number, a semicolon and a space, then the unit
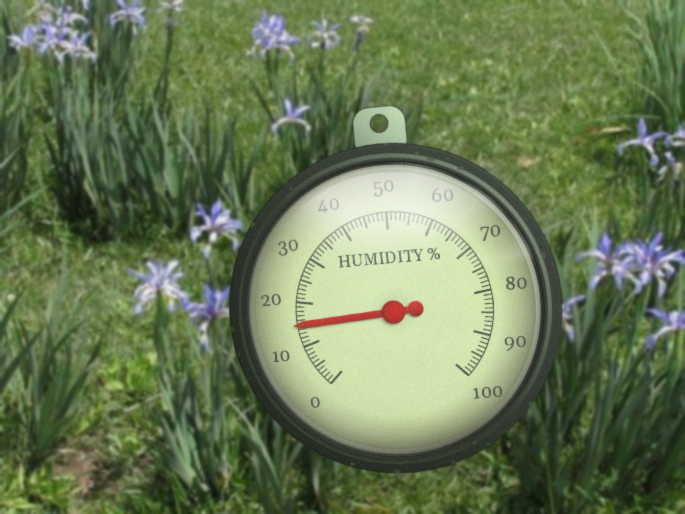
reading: 15; %
